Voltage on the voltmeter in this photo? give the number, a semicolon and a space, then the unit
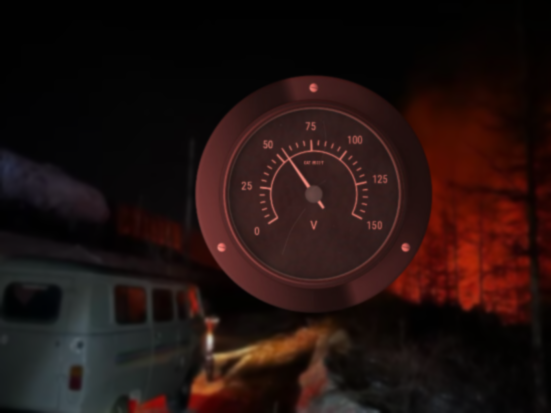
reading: 55; V
